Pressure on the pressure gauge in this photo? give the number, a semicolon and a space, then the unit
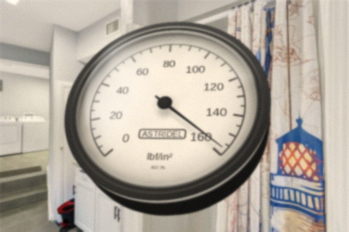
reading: 157.5; psi
